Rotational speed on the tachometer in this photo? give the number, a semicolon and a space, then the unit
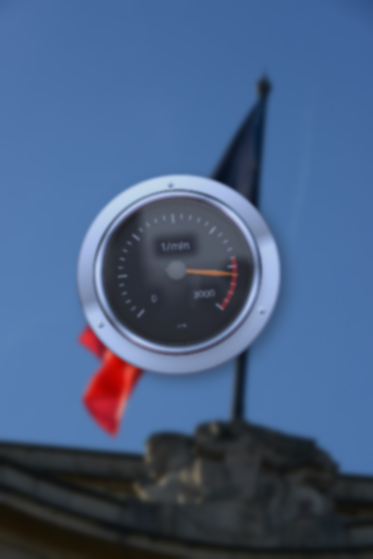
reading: 2600; rpm
